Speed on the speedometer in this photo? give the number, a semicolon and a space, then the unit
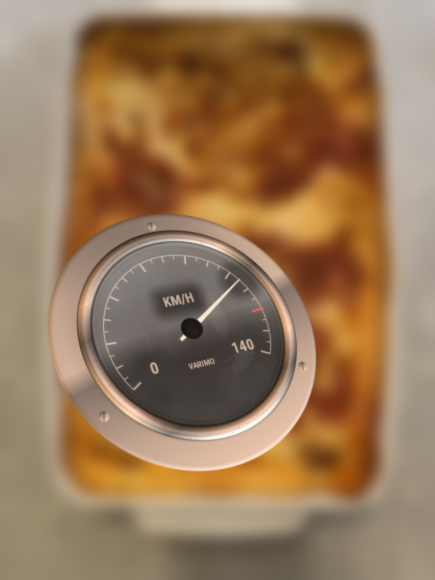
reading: 105; km/h
